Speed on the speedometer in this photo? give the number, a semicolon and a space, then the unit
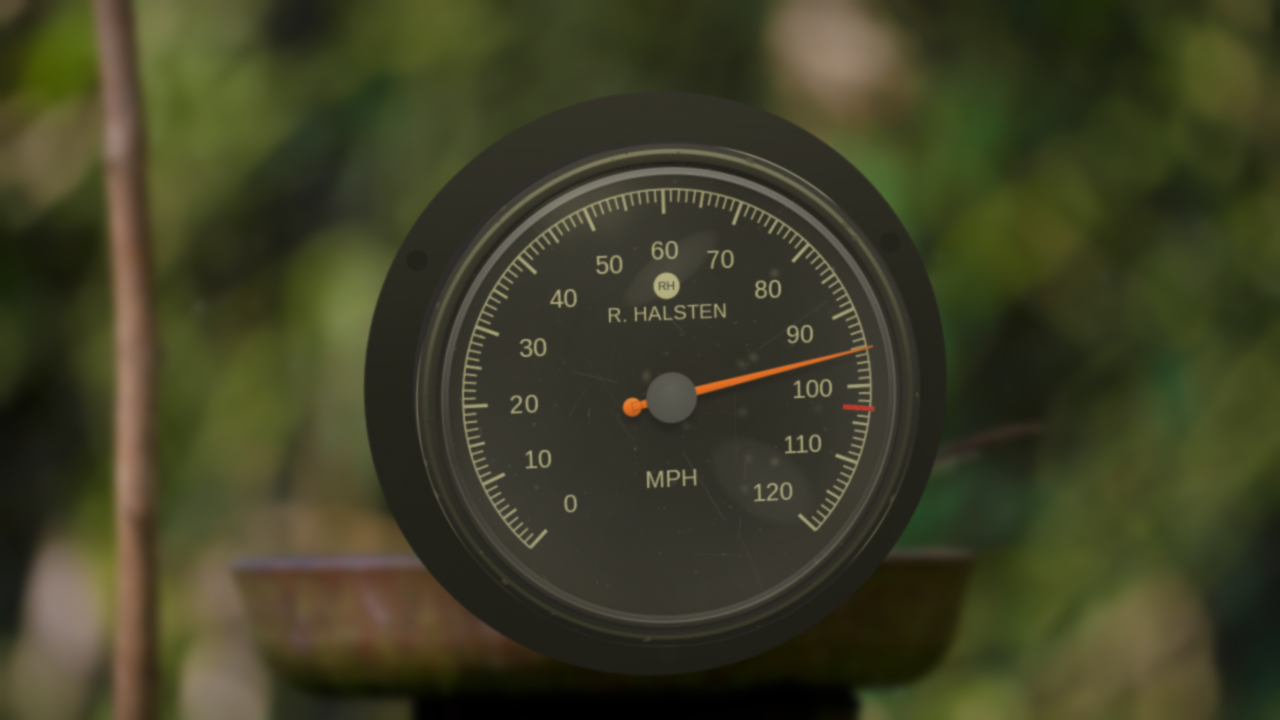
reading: 95; mph
